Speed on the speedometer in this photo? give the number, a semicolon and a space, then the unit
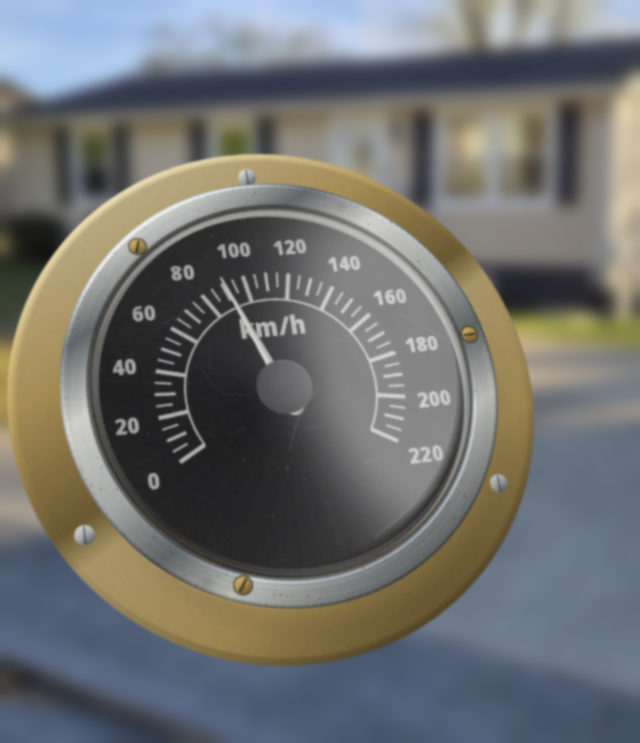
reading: 90; km/h
